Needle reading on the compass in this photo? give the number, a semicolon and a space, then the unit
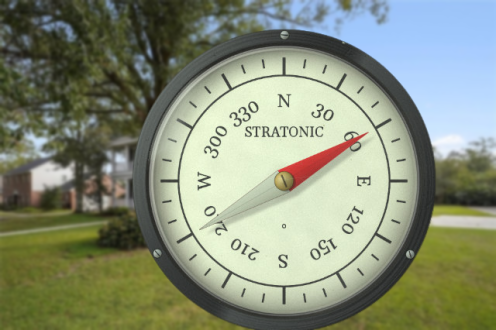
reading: 60; °
